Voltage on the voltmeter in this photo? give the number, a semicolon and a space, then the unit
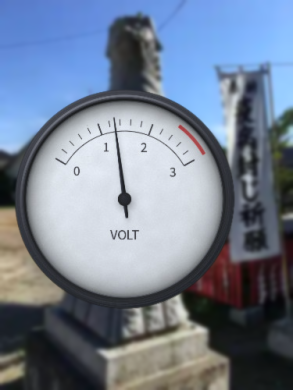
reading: 1.3; V
